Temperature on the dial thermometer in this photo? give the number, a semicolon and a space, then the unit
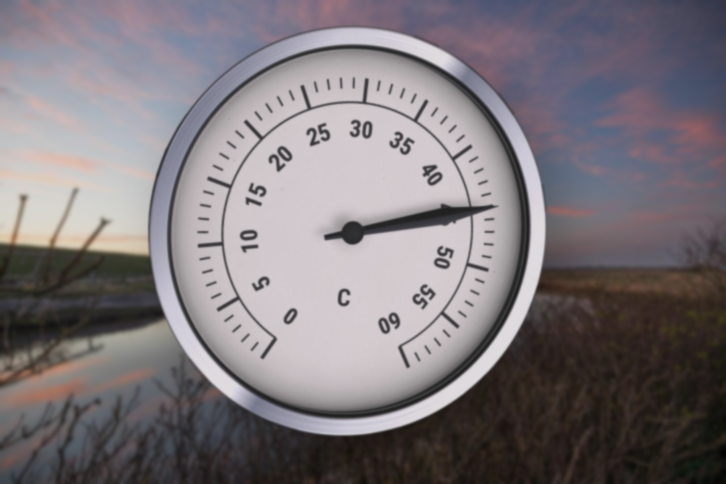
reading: 45; °C
